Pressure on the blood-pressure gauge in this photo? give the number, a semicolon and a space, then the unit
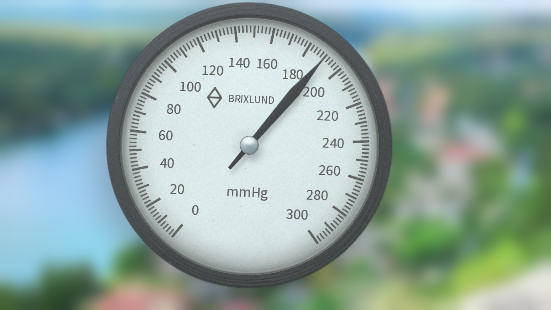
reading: 190; mmHg
